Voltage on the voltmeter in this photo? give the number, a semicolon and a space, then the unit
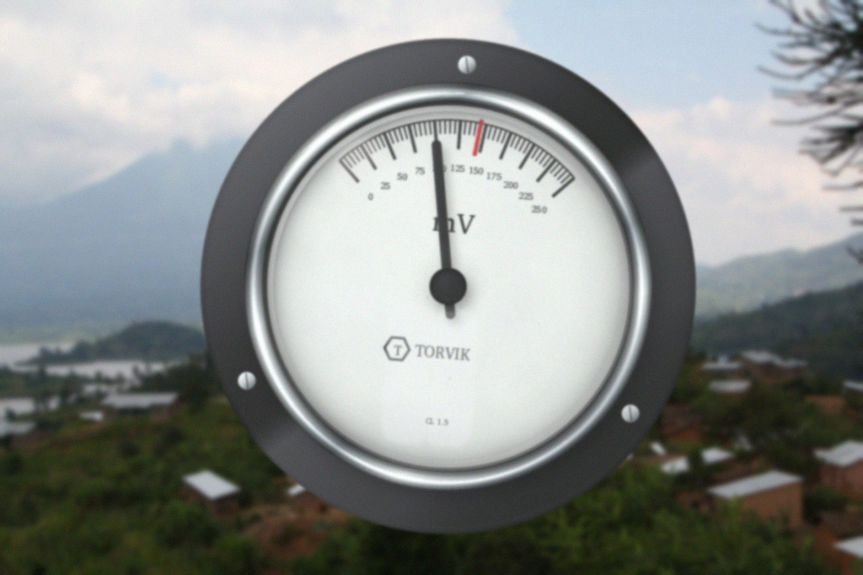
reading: 100; mV
